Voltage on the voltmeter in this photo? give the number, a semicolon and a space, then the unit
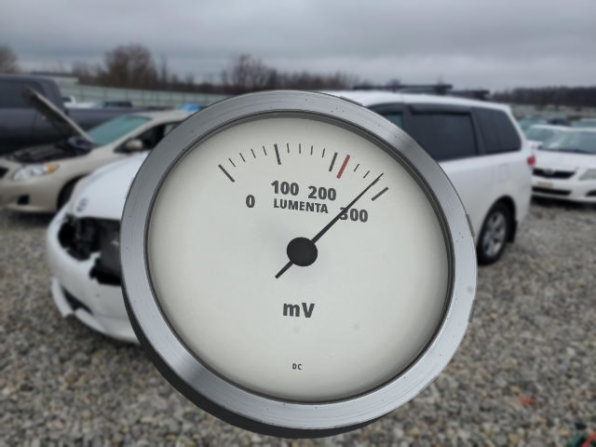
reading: 280; mV
